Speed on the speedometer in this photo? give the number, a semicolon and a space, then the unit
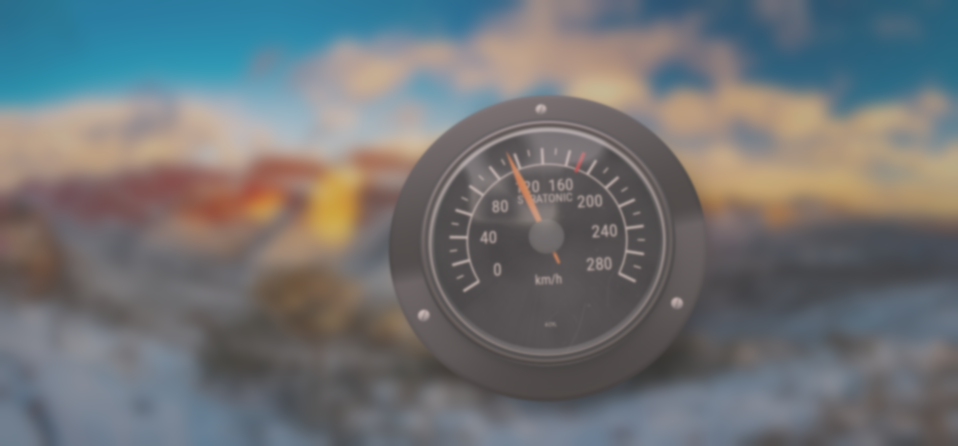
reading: 115; km/h
